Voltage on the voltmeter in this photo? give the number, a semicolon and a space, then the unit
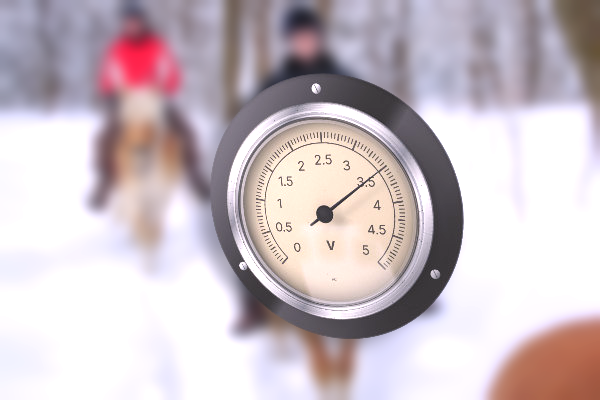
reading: 3.5; V
